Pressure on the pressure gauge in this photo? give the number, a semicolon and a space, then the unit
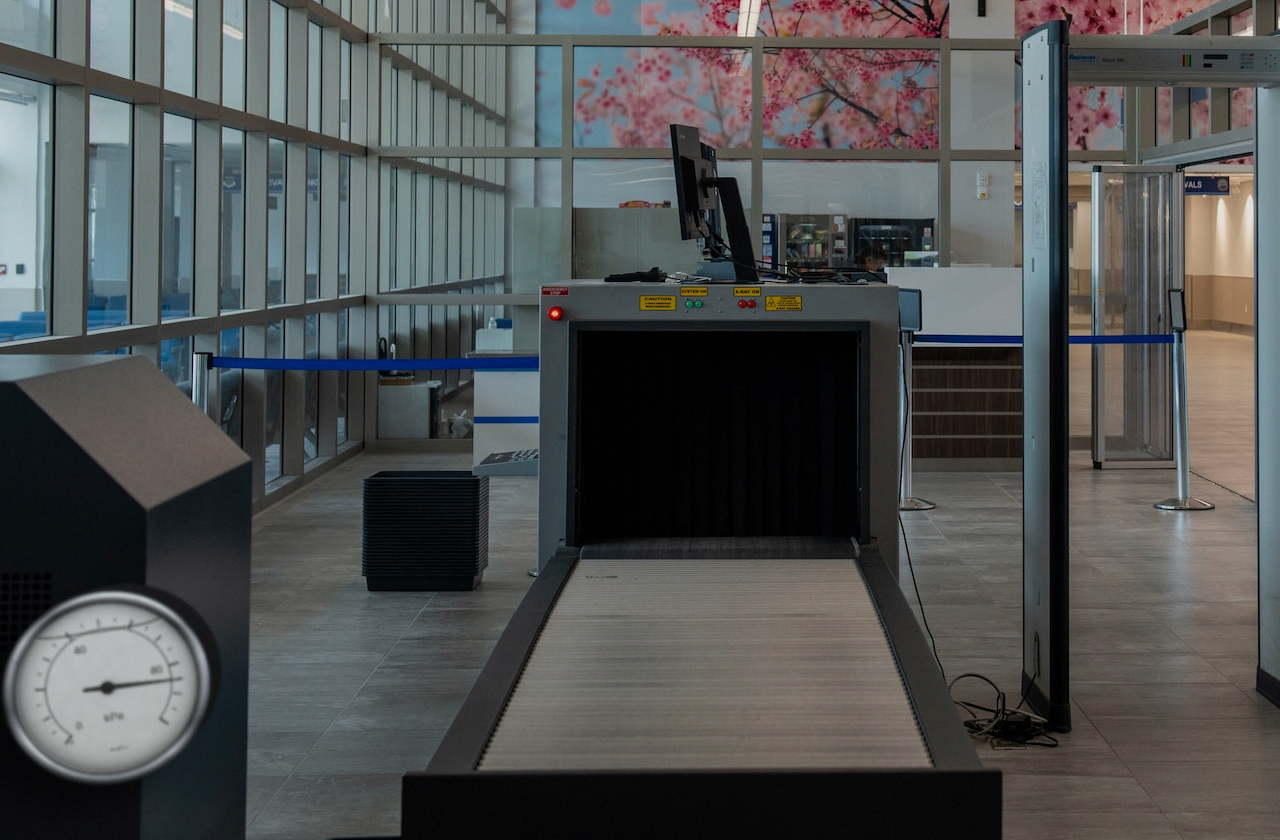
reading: 85; kPa
